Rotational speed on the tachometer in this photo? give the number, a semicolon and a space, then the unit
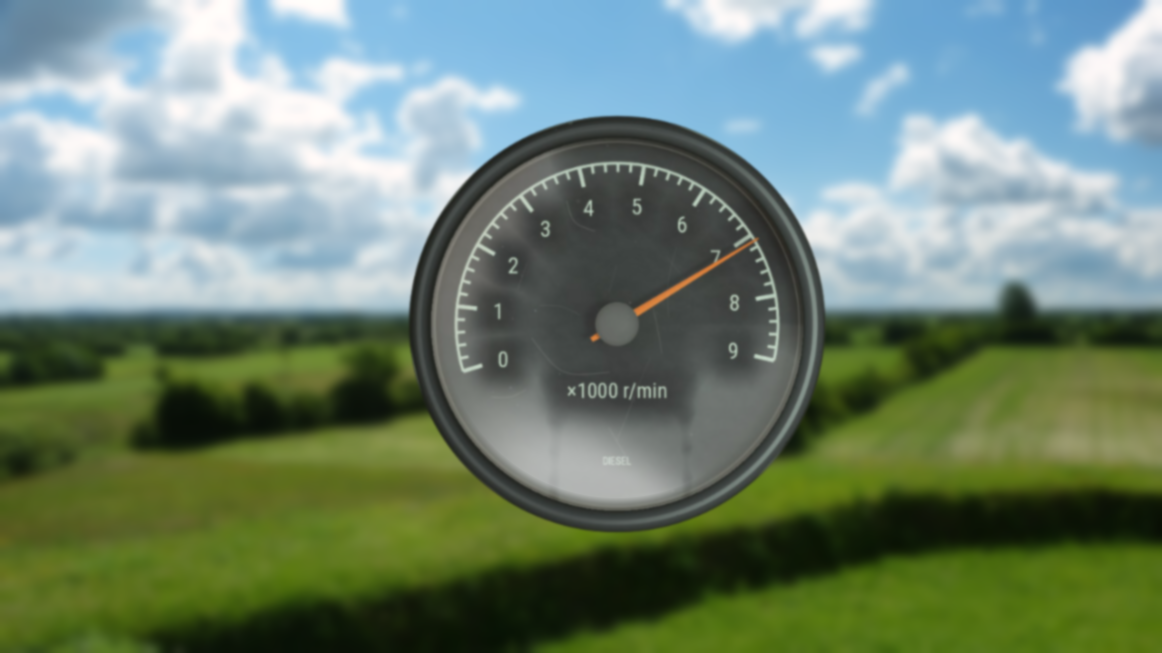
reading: 7100; rpm
